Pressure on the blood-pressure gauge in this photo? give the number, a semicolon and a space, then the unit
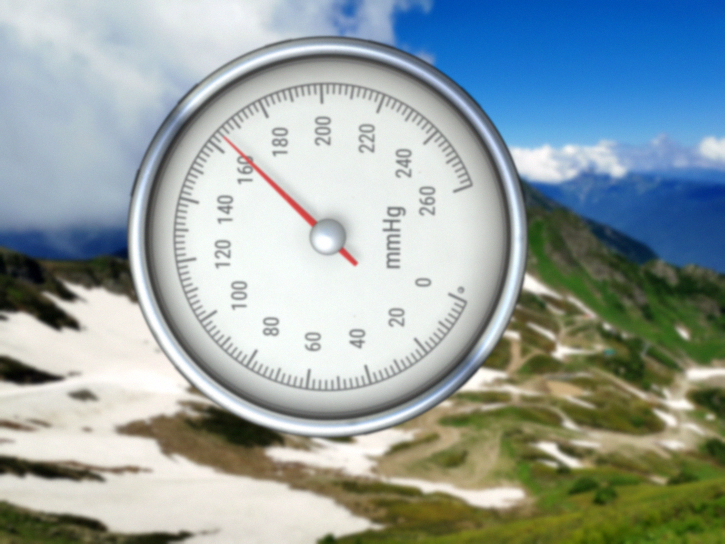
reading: 164; mmHg
